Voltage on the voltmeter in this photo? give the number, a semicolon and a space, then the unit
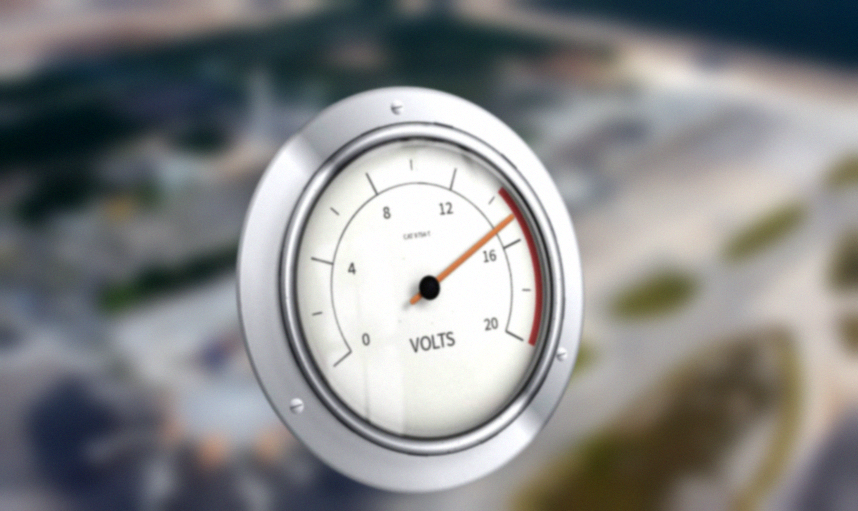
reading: 15; V
